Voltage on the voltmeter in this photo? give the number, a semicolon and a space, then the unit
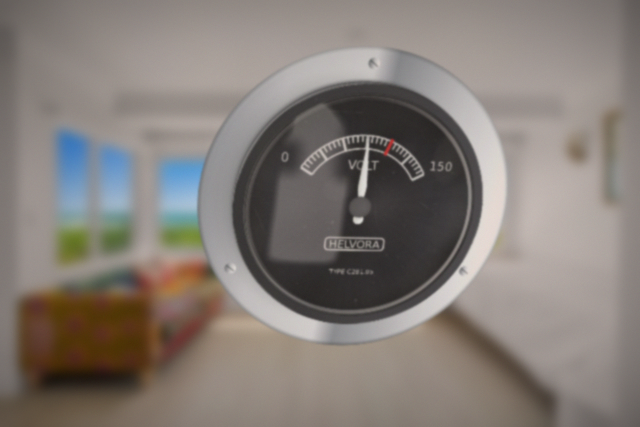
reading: 75; V
